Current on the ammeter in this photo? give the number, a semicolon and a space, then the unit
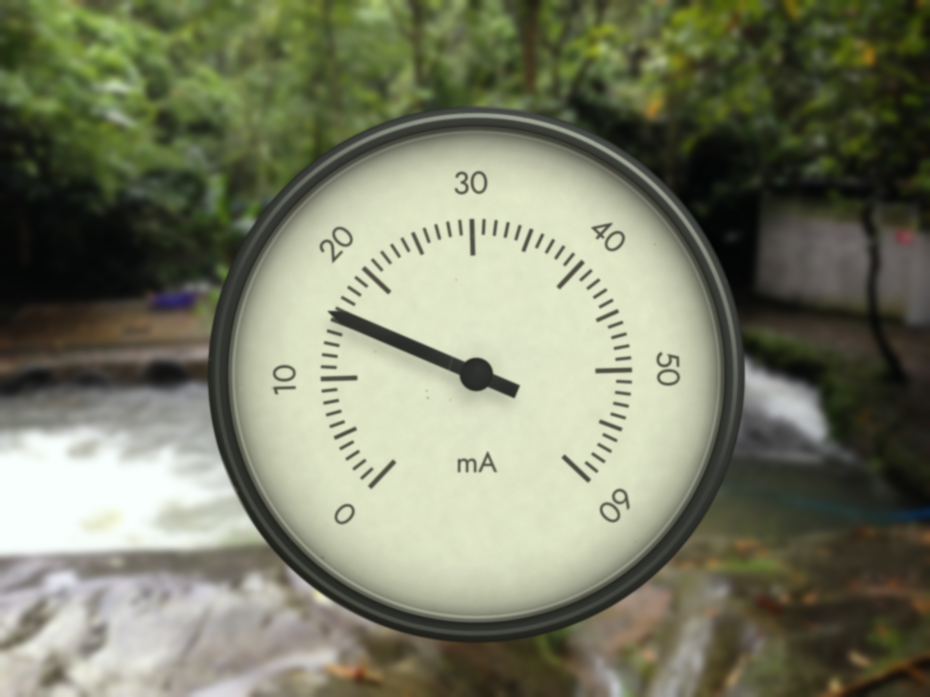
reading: 15.5; mA
